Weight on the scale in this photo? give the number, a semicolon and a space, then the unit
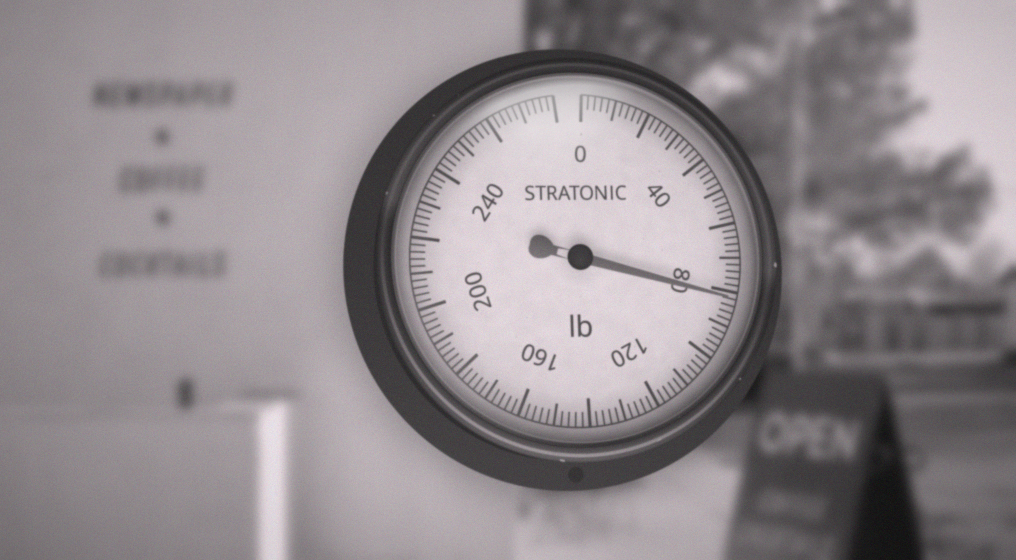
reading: 82; lb
